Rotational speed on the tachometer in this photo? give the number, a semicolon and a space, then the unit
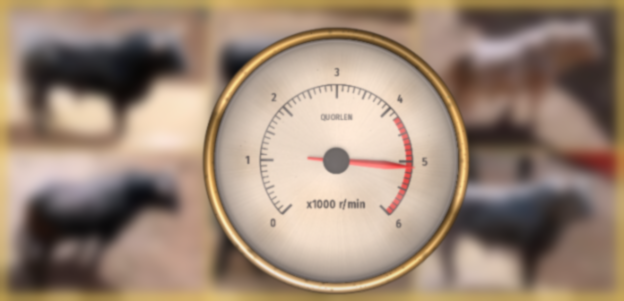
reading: 5100; rpm
